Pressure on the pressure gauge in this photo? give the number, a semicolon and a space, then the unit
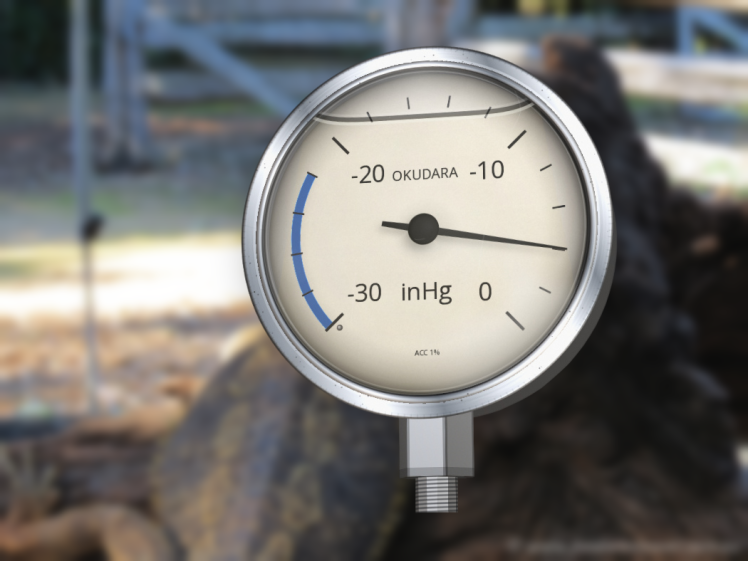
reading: -4; inHg
